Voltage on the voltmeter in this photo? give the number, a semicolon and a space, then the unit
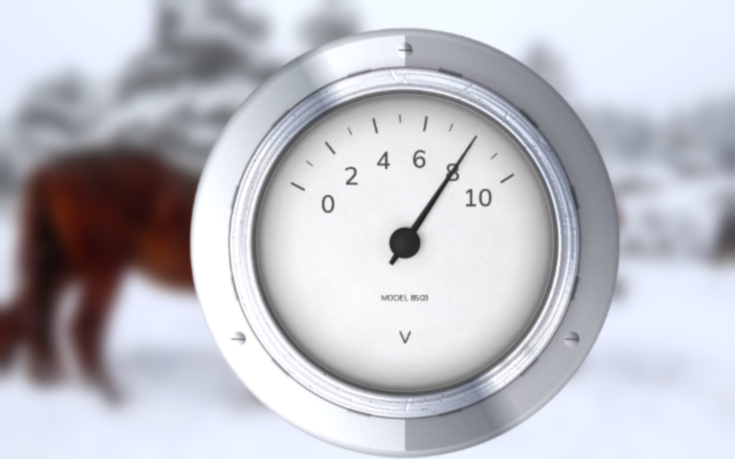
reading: 8; V
